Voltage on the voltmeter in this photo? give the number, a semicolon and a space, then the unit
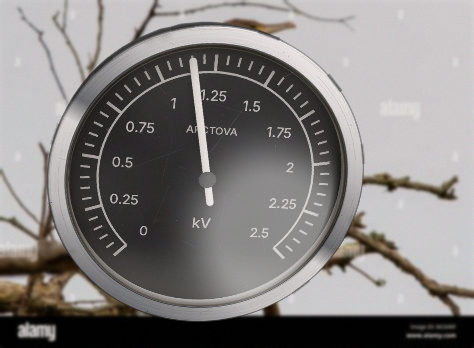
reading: 1.15; kV
